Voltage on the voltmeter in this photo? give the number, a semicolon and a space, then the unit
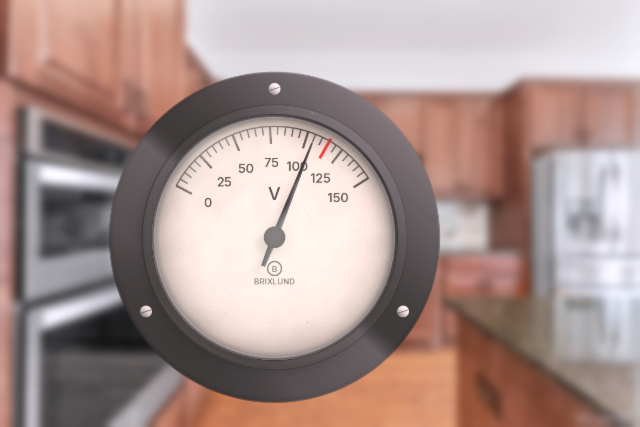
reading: 105; V
